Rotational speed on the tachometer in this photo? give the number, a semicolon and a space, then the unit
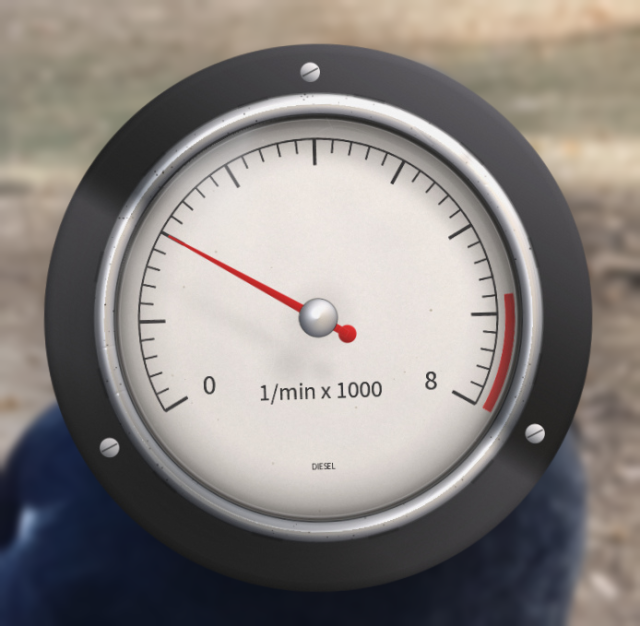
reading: 2000; rpm
